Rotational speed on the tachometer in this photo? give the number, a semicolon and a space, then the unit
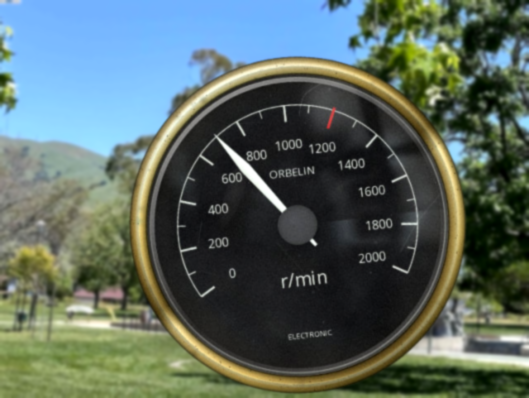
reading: 700; rpm
